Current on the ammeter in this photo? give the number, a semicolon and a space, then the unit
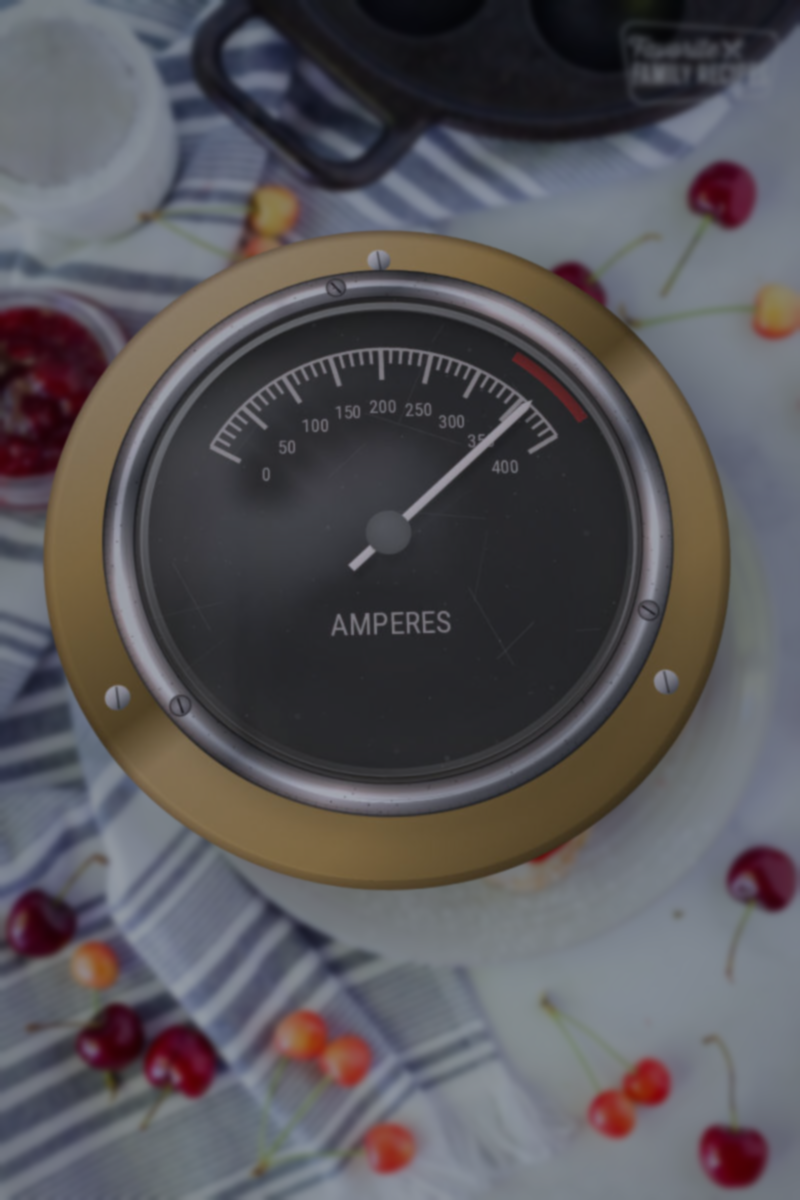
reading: 360; A
